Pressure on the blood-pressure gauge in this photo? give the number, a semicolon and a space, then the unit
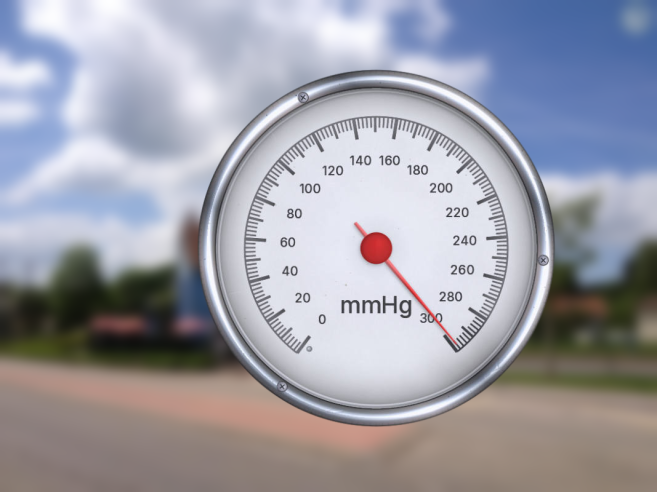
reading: 298; mmHg
